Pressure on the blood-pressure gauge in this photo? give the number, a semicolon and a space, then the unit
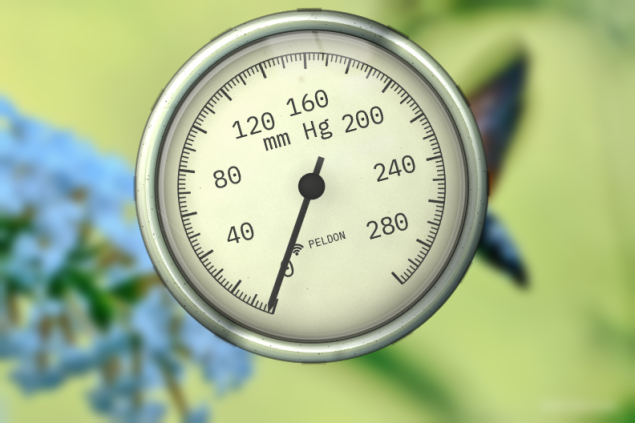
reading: 2; mmHg
